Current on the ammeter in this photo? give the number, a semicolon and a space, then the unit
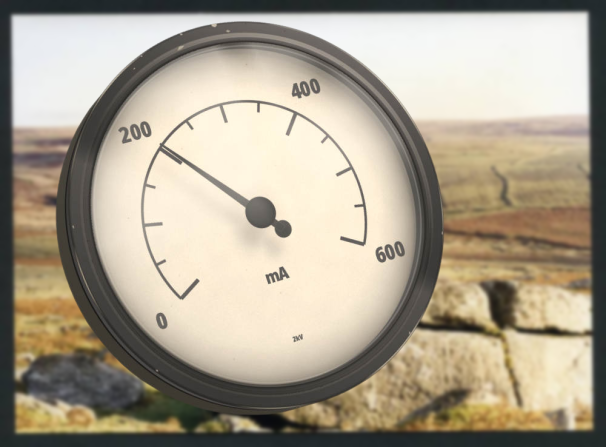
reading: 200; mA
